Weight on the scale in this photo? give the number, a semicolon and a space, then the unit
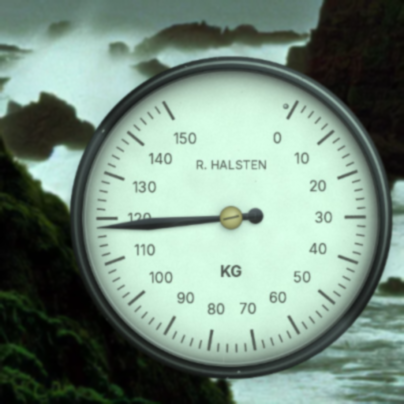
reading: 118; kg
